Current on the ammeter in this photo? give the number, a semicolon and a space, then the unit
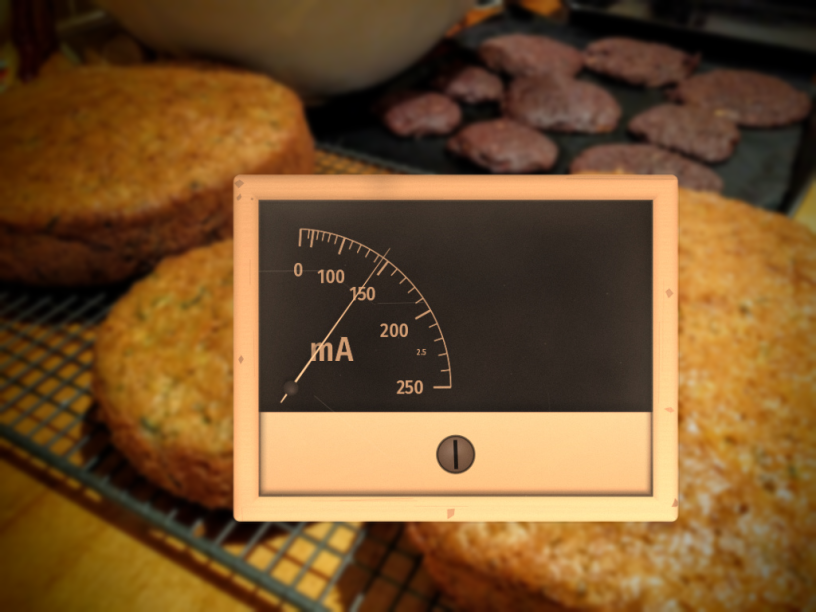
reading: 145; mA
